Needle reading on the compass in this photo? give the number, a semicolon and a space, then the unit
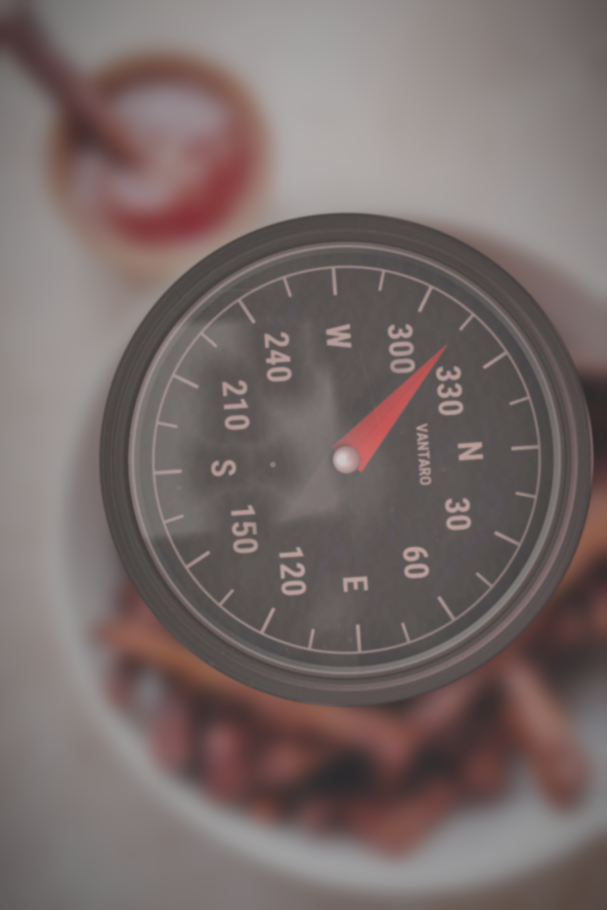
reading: 315; °
